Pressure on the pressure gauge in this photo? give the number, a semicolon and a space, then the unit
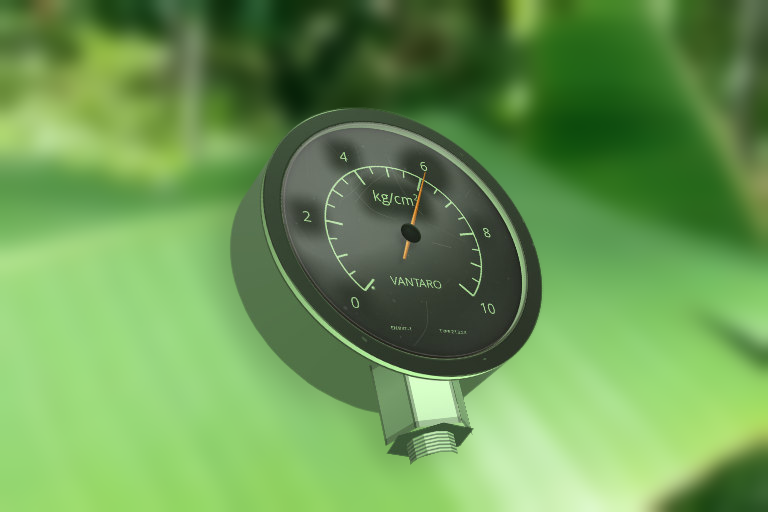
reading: 6; kg/cm²
